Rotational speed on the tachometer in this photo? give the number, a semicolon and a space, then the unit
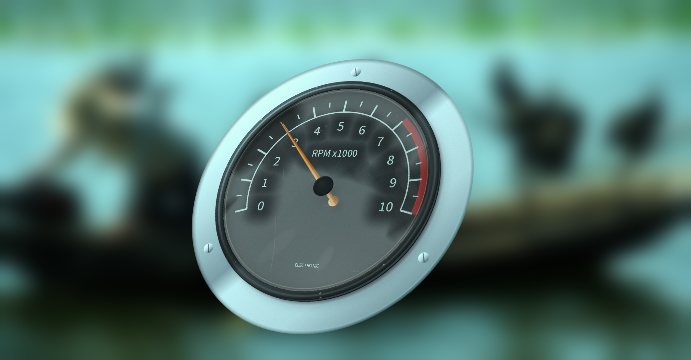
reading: 3000; rpm
